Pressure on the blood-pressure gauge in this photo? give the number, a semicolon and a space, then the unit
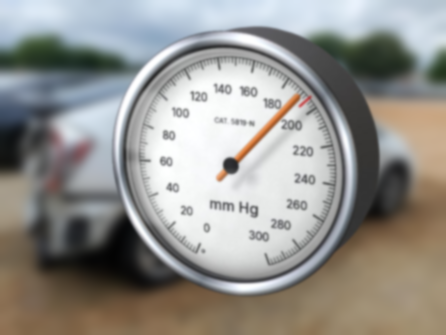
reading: 190; mmHg
